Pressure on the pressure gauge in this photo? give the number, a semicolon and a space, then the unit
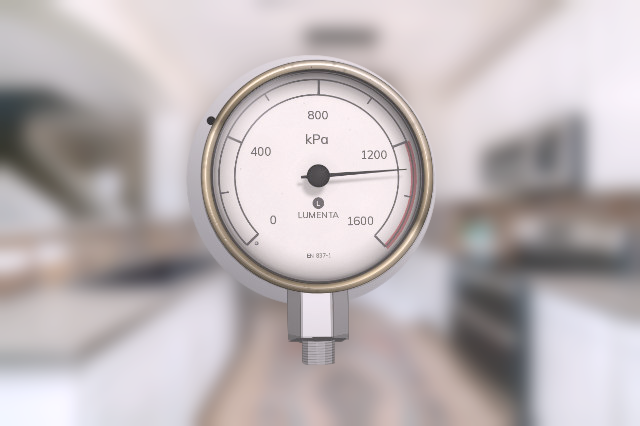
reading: 1300; kPa
